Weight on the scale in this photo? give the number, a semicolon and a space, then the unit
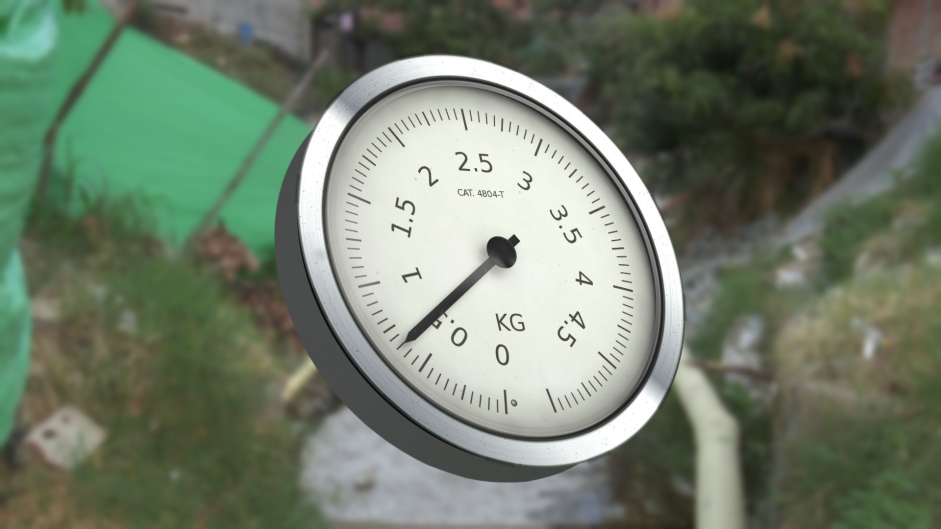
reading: 0.65; kg
